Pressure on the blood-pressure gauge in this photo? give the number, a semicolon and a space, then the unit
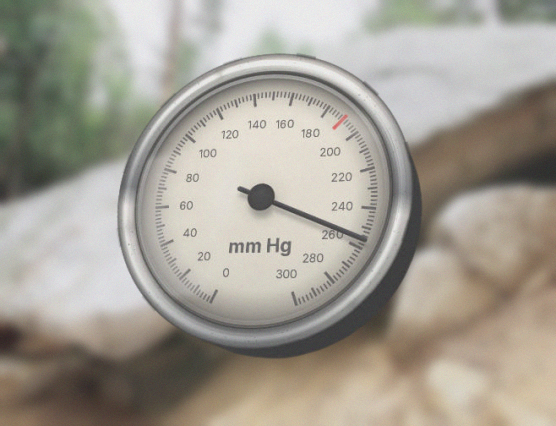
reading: 256; mmHg
